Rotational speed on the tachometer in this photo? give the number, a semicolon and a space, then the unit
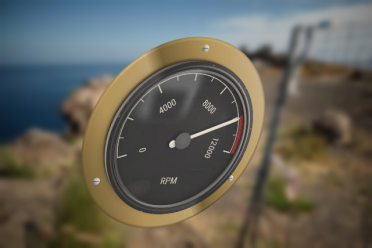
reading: 10000; rpm
